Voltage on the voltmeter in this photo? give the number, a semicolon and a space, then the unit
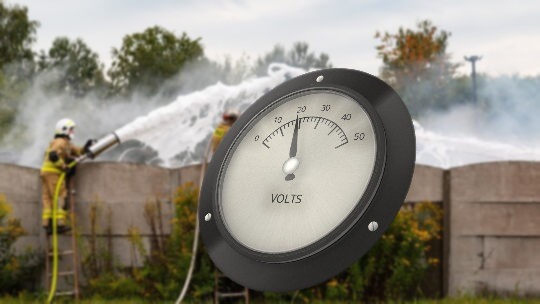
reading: 20; V
